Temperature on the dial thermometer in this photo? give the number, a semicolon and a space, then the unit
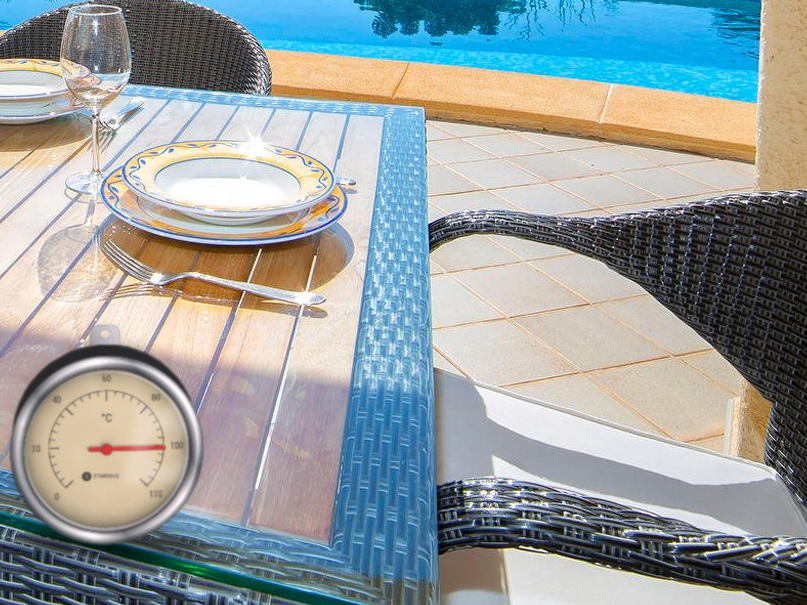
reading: 100; °C
